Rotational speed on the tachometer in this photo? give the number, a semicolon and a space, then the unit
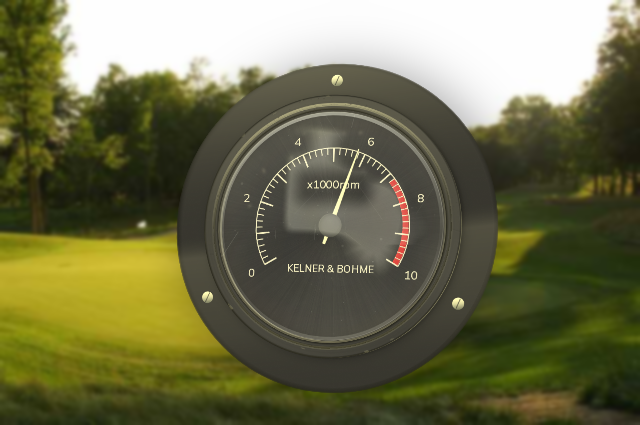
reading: 5800; rpm
